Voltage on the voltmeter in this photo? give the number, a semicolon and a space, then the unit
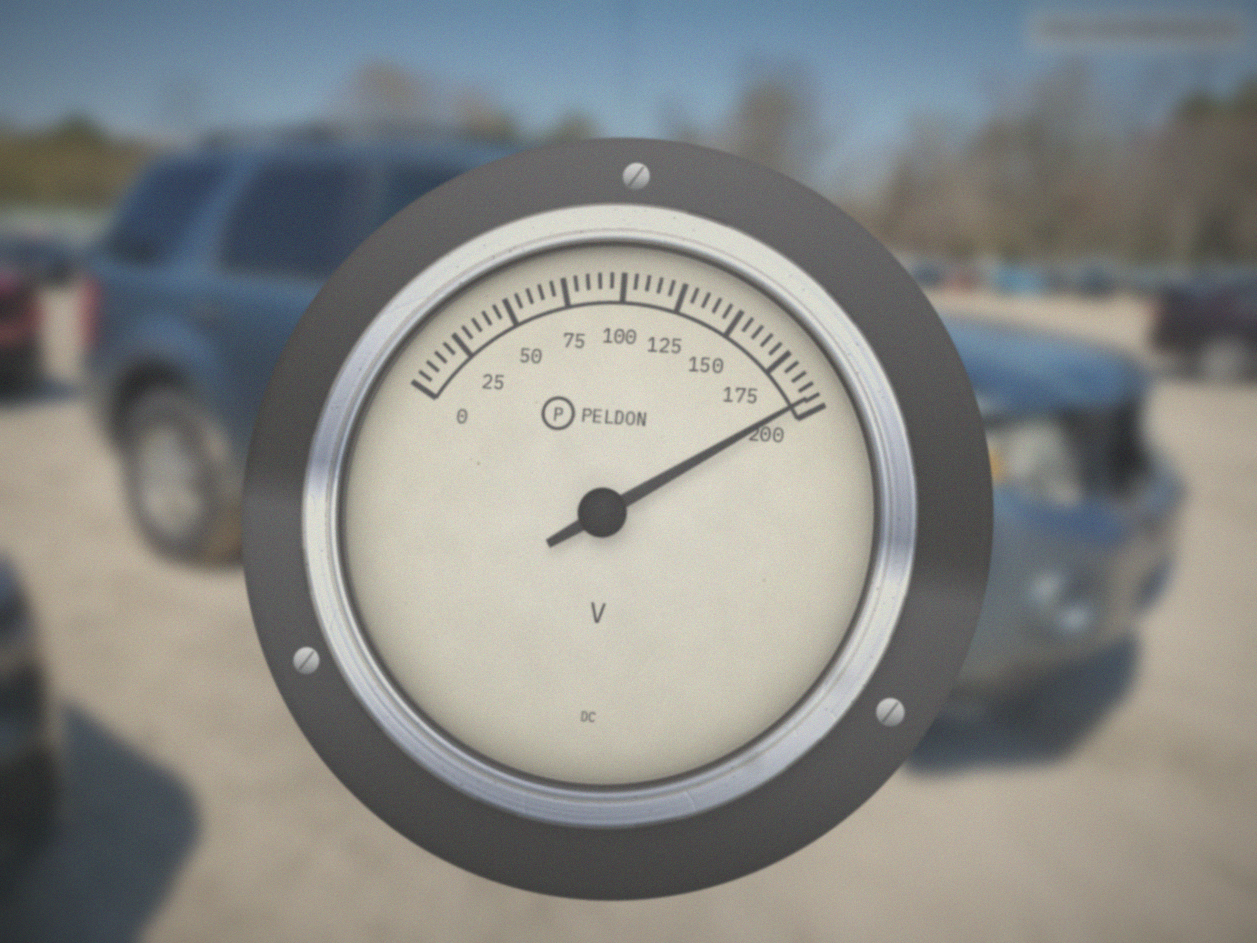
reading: 195; V
